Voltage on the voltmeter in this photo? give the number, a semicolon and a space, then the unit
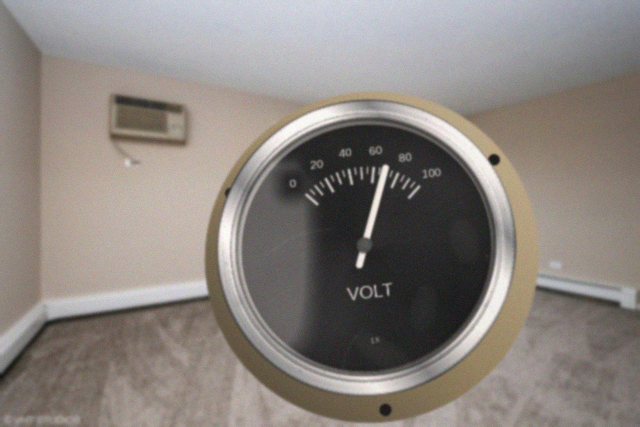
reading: 70; V
